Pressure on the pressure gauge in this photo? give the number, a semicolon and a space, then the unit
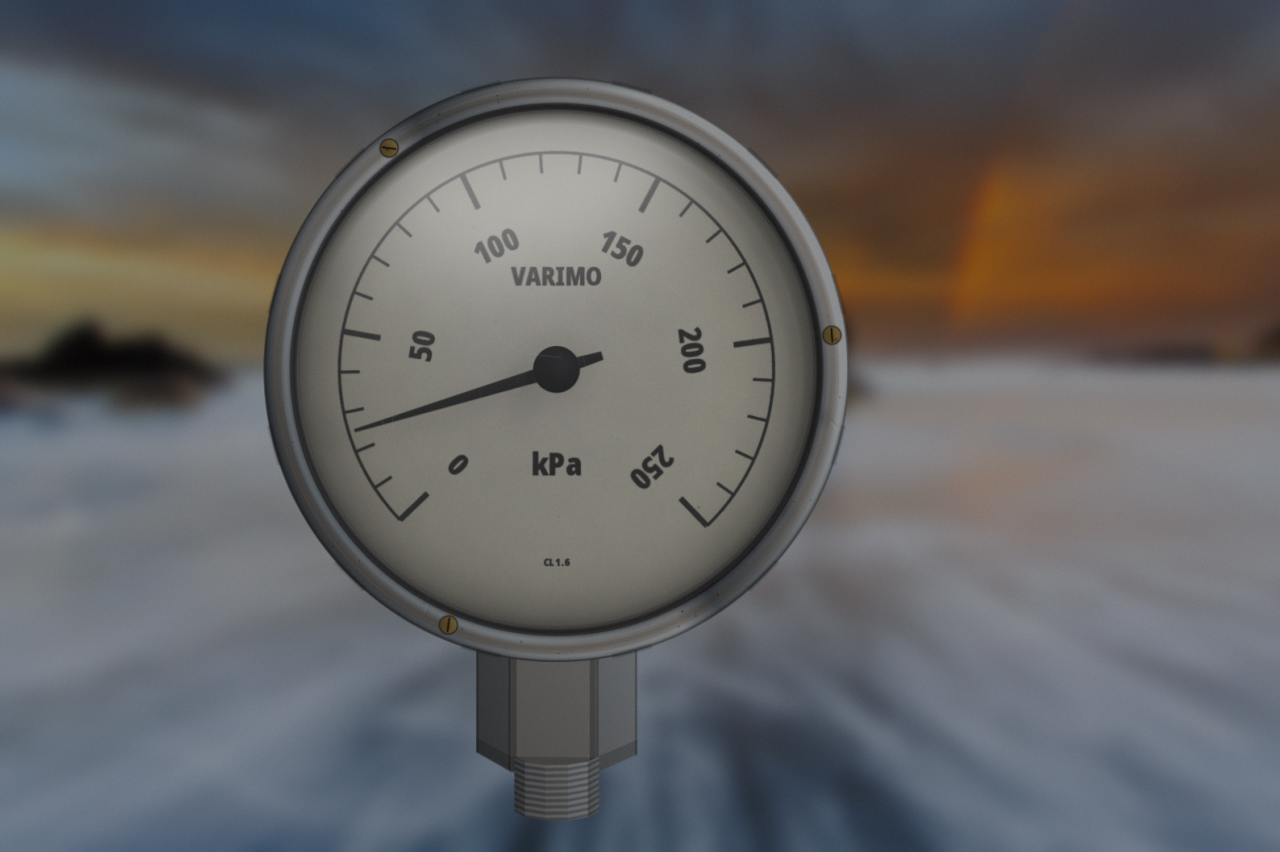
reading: 25; kPa
